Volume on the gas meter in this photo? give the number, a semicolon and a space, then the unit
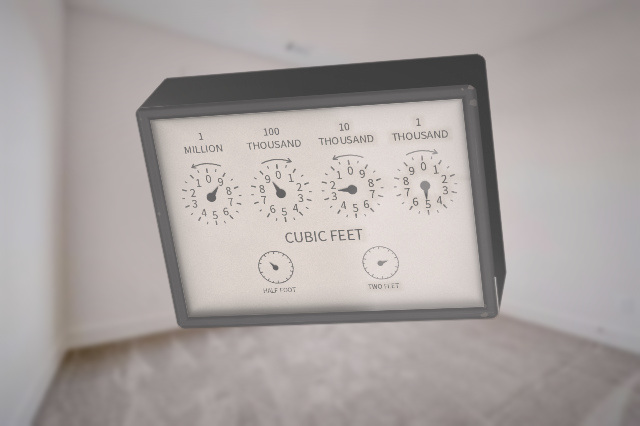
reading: 892500; ft³
